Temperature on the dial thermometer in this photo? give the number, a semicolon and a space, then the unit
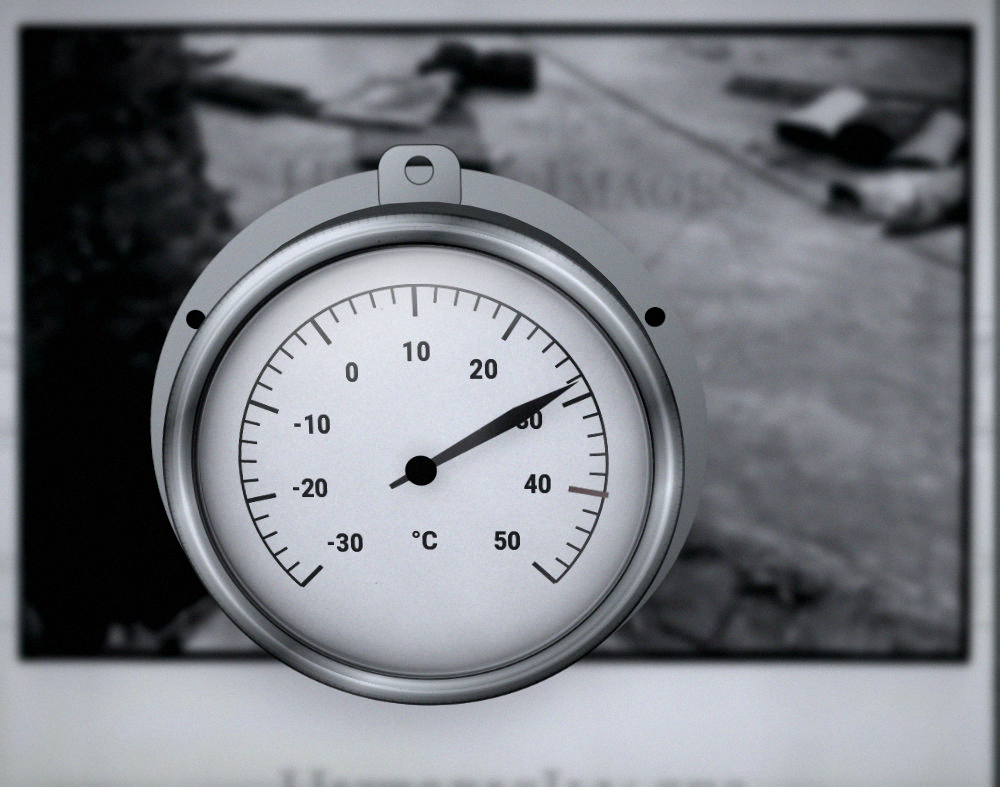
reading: 28; °C
